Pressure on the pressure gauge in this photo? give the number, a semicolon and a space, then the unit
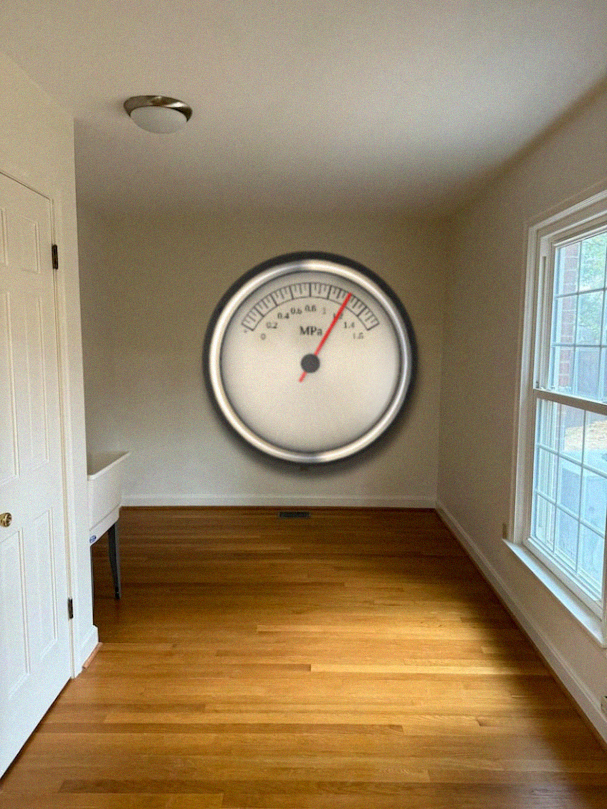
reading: 1.2; MPa
